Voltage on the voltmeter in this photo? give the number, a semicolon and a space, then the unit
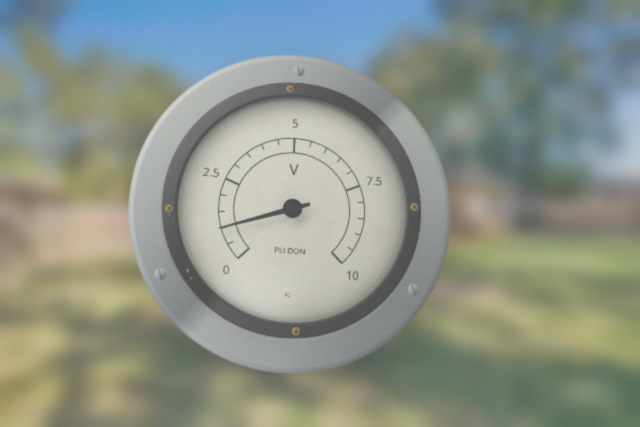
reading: 1; V
